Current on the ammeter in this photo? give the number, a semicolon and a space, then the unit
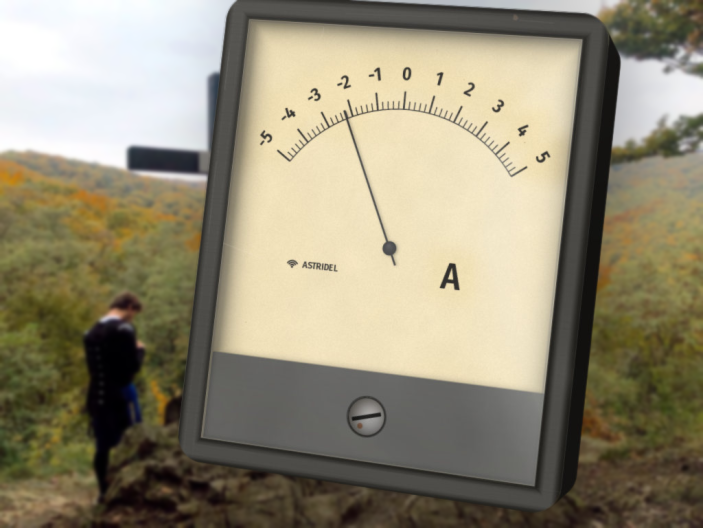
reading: -2.2; A
